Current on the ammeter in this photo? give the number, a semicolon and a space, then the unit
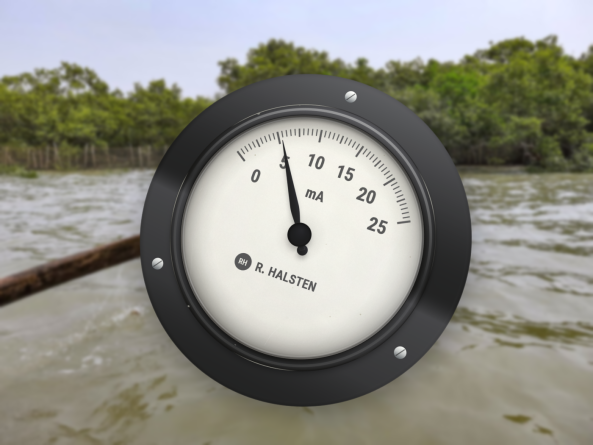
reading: 5.5; mA
